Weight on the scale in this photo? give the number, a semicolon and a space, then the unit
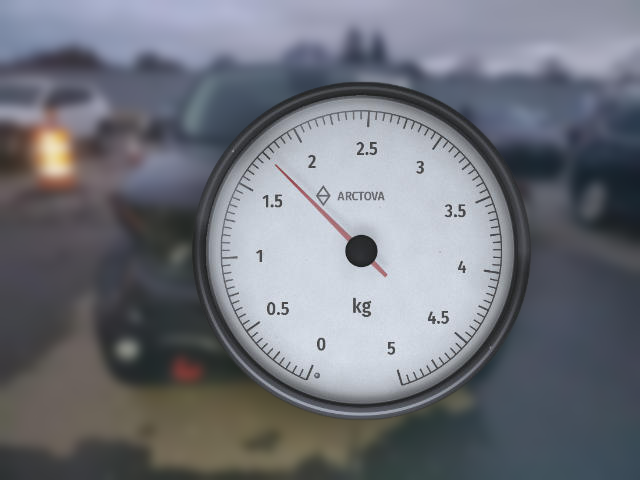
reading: 1.75; kg
